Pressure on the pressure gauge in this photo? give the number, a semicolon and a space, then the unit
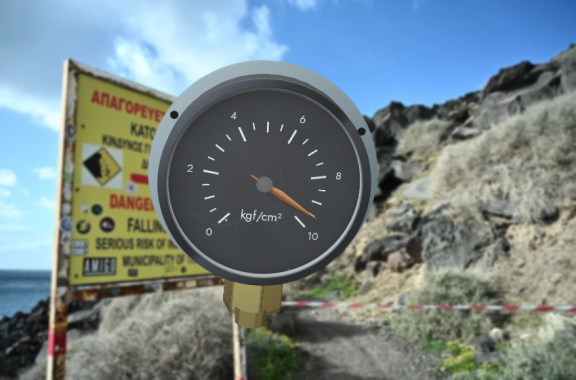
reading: 9.5; kg/cm²
